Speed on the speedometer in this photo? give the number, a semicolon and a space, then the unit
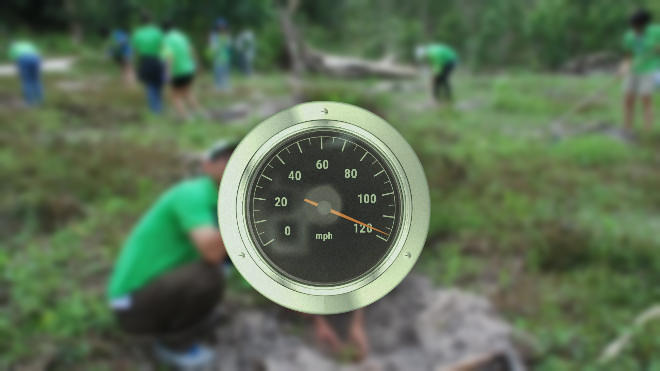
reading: 117.5; mph
